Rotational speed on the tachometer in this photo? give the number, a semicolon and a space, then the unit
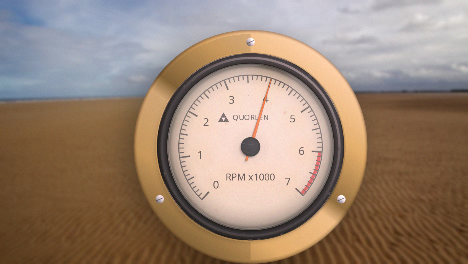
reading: 4000; rpm
